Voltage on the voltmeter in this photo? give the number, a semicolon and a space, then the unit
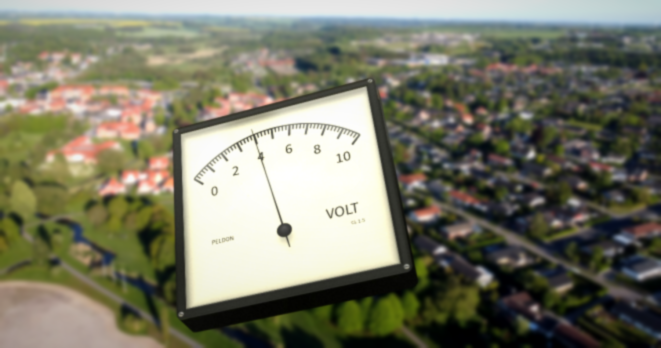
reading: 4; V
